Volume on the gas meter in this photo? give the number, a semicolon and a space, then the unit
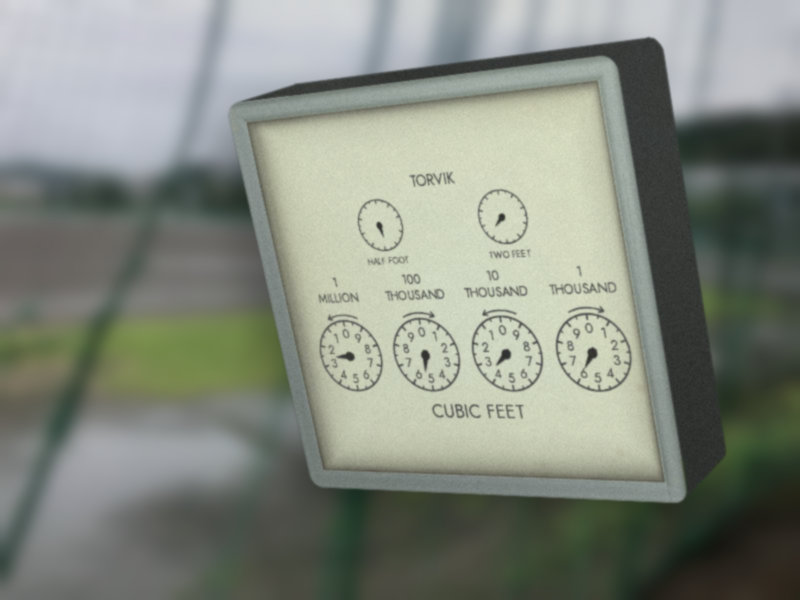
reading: 253600; ft³
